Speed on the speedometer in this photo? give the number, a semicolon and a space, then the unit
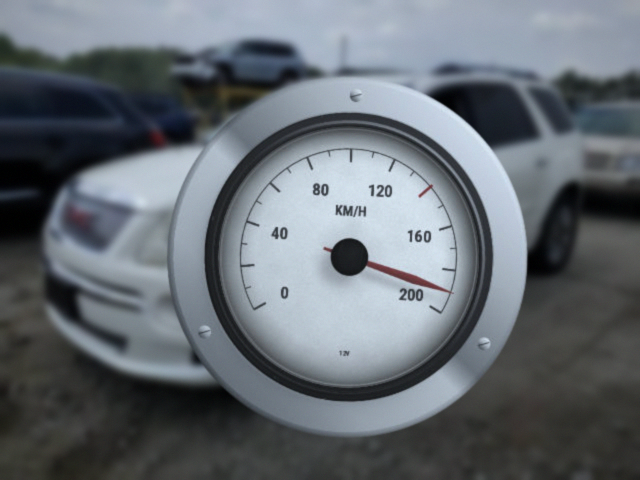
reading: 190; km/h
